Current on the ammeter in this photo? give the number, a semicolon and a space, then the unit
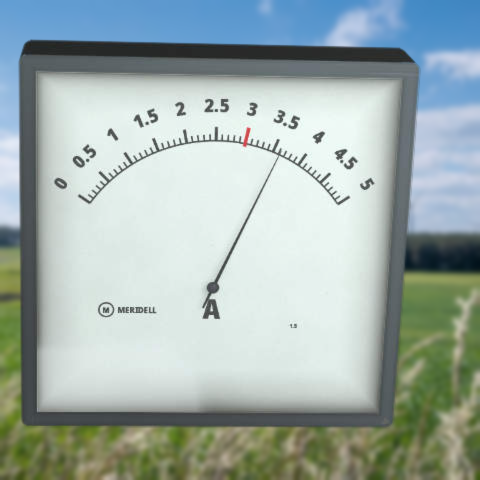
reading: 3.6; A
